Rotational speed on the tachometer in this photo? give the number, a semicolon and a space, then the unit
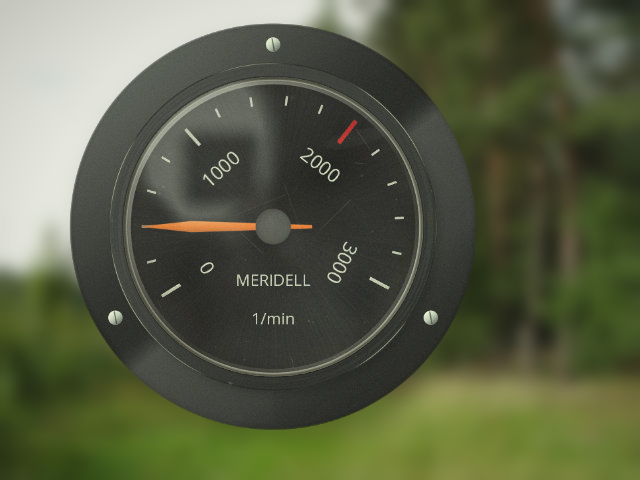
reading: 400; rpm
